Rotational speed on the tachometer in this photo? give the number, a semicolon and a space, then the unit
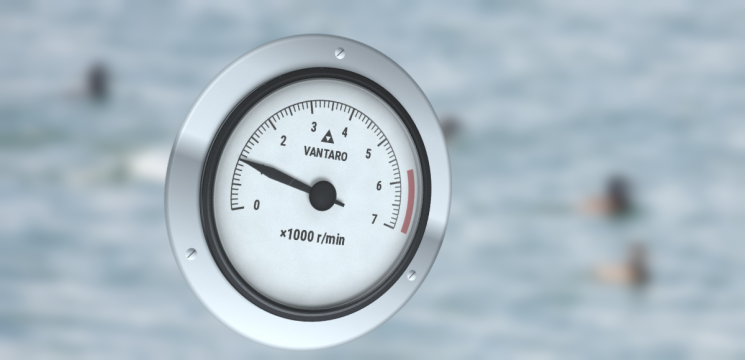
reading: 1000; rpm
